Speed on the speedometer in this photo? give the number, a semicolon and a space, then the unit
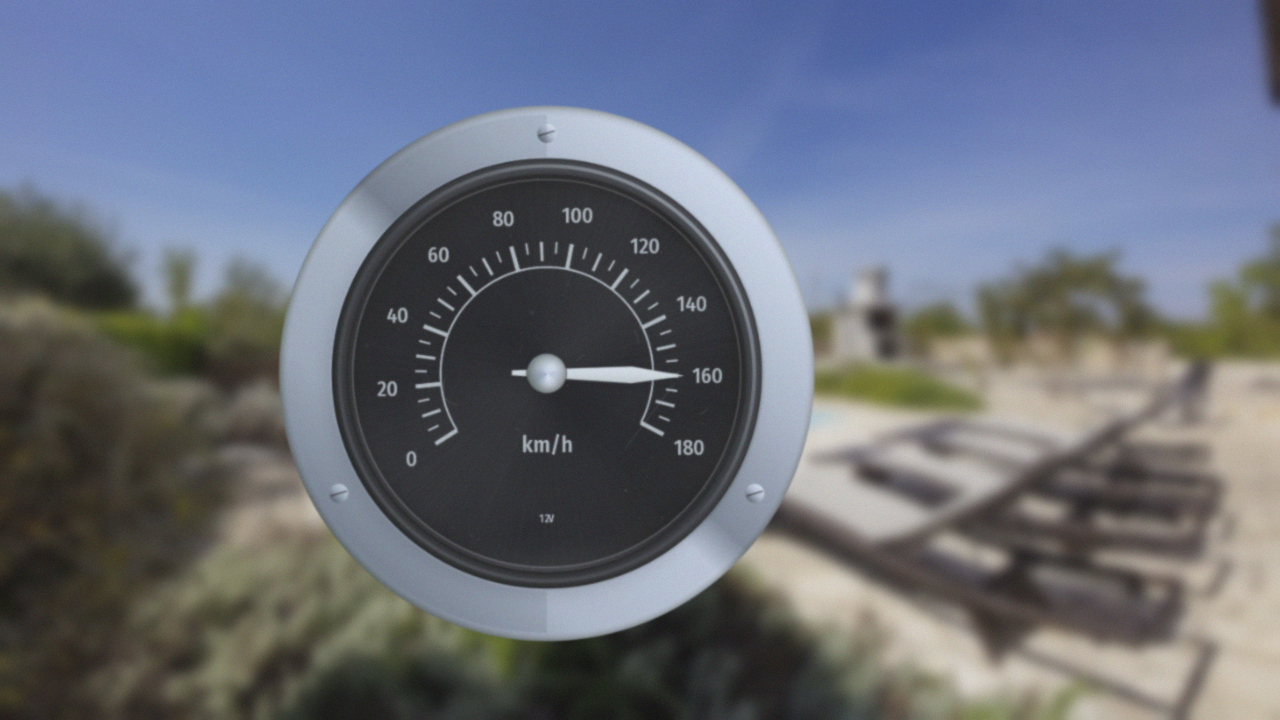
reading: 160; km/h
